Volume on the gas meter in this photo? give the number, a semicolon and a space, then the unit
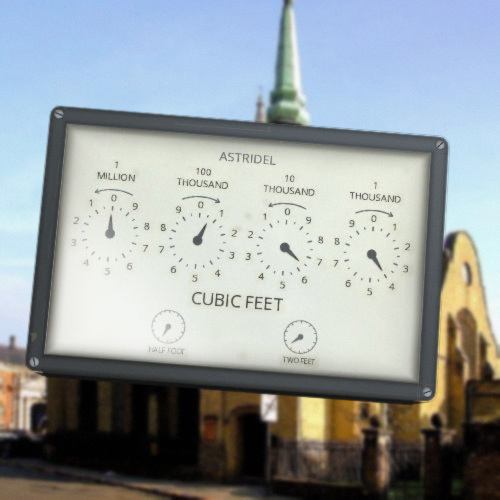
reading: 6400; ft³
